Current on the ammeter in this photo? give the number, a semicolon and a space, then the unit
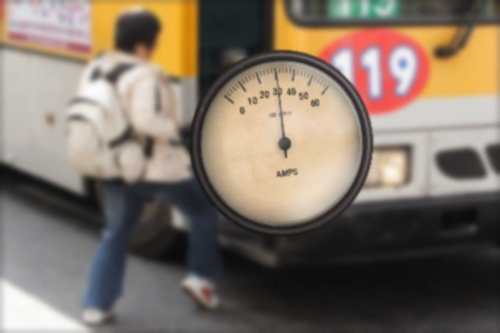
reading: 30; A
